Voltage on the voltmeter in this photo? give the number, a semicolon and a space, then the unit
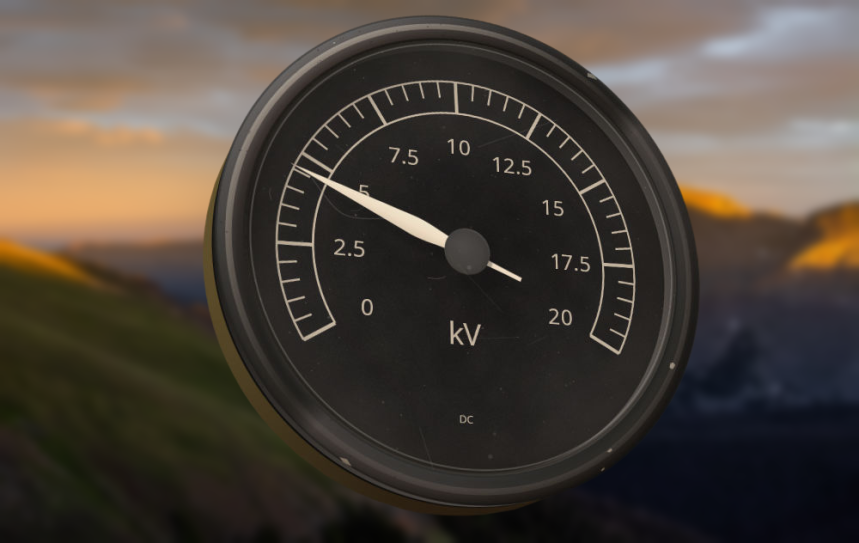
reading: 4.5; kV
